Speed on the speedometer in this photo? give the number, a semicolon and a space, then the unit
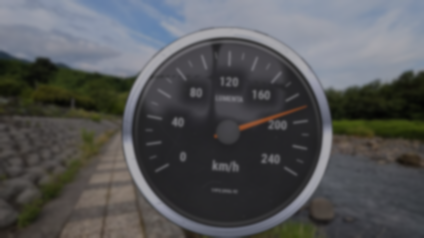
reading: 190; km/h
